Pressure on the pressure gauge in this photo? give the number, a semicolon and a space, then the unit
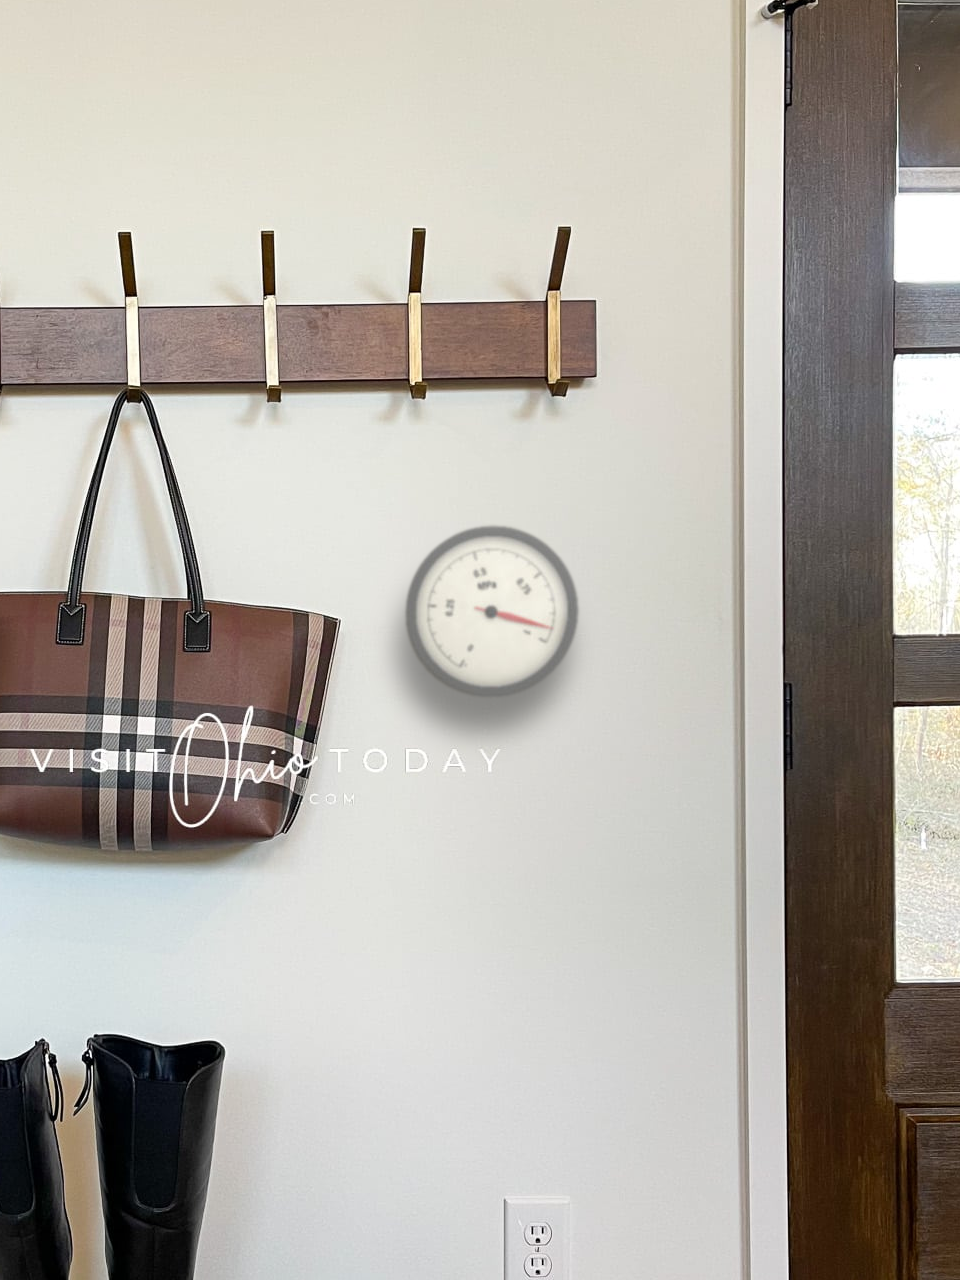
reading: 0.95; MPa
